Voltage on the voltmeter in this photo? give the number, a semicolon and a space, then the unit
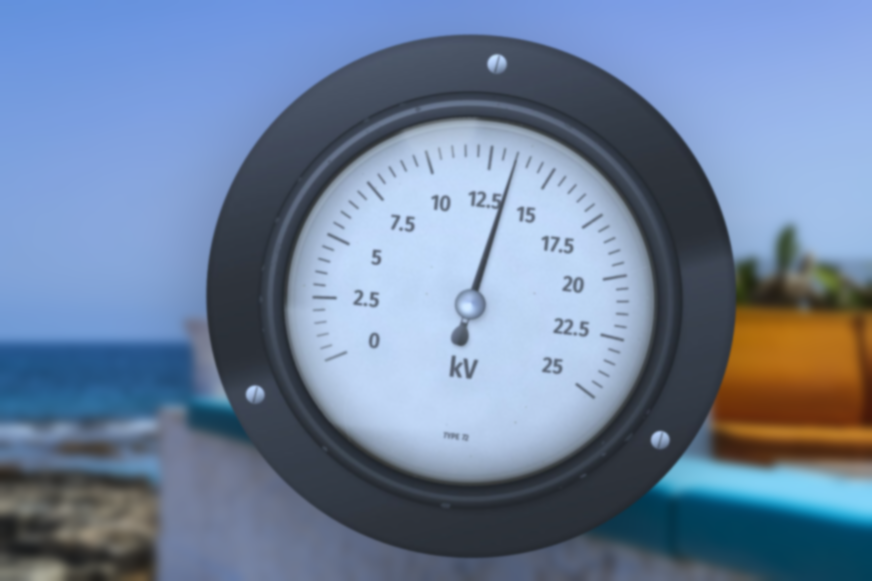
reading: 13.5; kV
